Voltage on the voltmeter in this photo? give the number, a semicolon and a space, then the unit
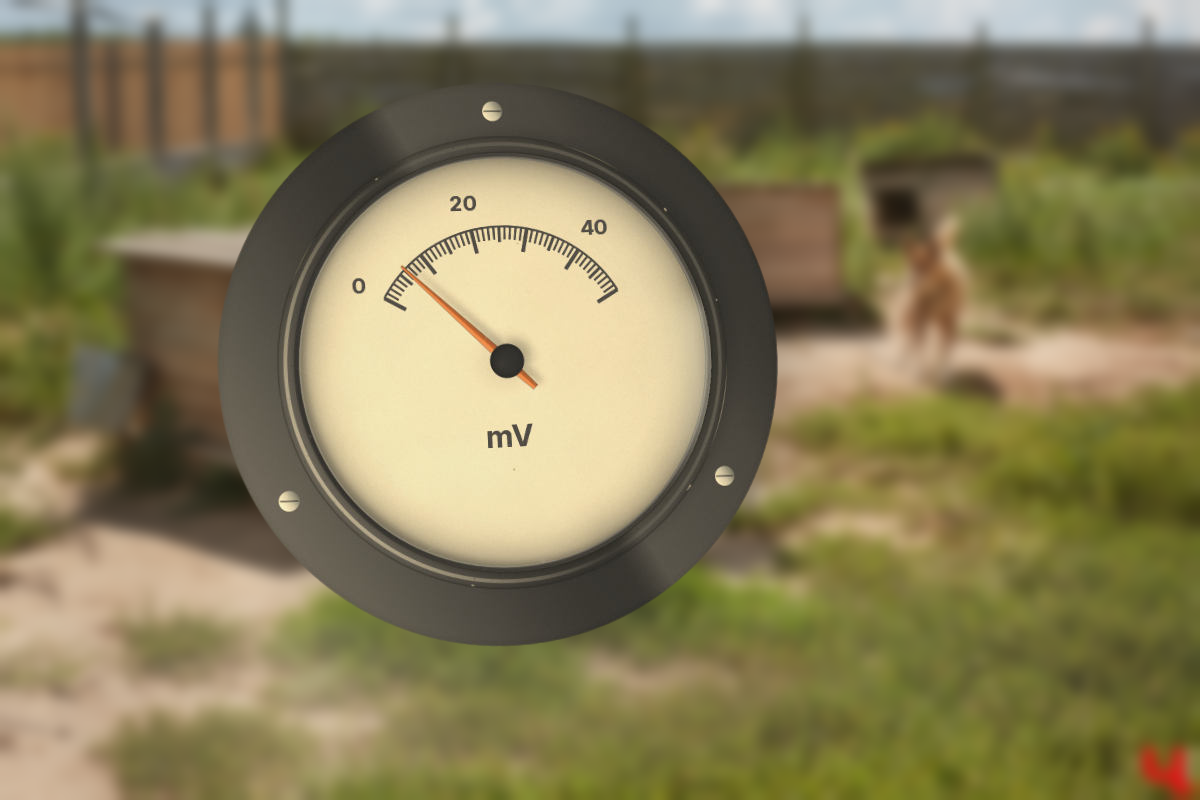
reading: 6; mV
